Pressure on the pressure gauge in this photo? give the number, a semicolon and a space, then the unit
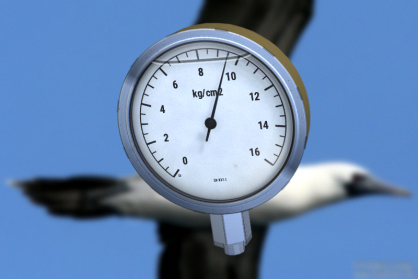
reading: 9.5; kg/cm²
